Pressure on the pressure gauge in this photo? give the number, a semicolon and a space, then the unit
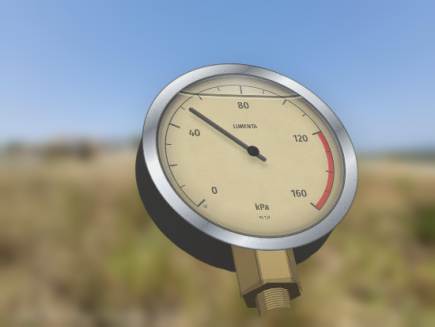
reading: 50; kPa
